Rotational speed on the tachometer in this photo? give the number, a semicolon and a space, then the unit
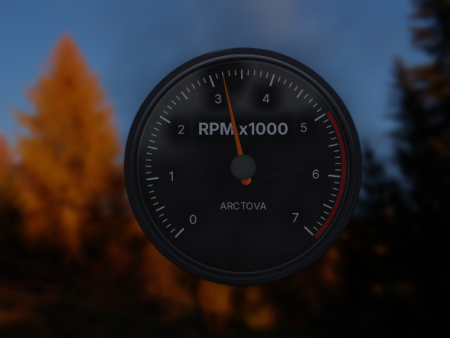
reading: 3200; rpm
